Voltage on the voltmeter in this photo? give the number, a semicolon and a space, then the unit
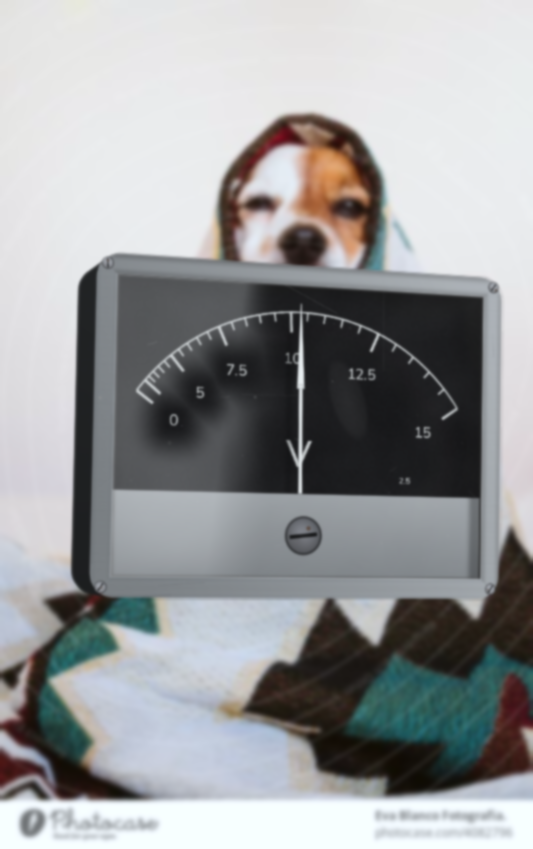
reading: 10.25; V
